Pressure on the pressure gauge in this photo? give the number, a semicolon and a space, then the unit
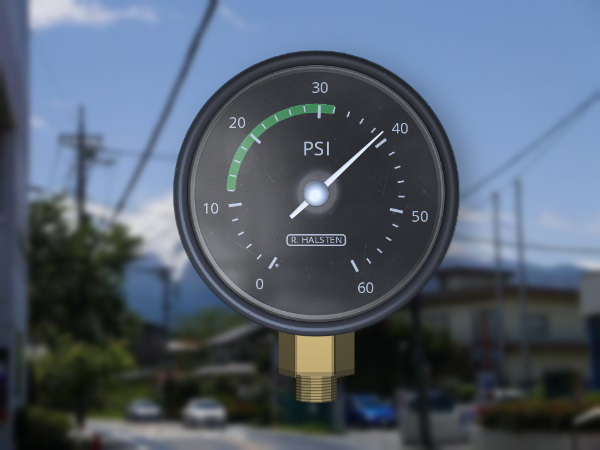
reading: 39; psi
